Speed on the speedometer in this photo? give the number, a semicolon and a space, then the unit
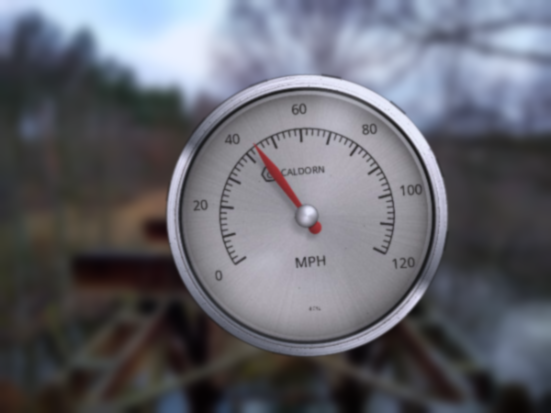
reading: 44; mph
